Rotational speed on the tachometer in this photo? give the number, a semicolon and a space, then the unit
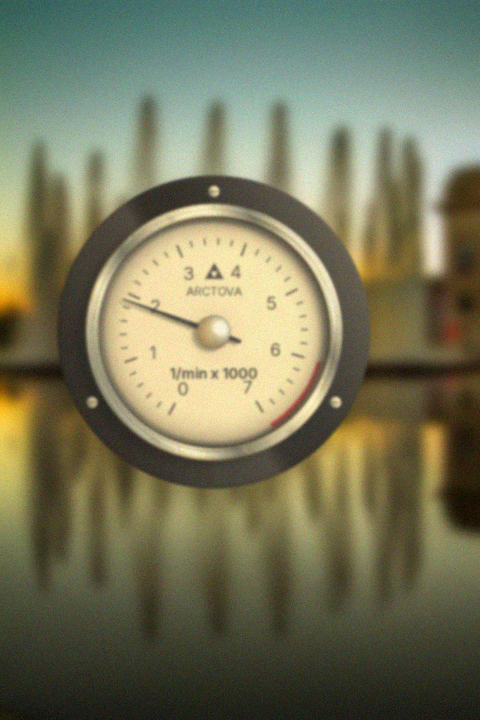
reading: 1900; rpm
